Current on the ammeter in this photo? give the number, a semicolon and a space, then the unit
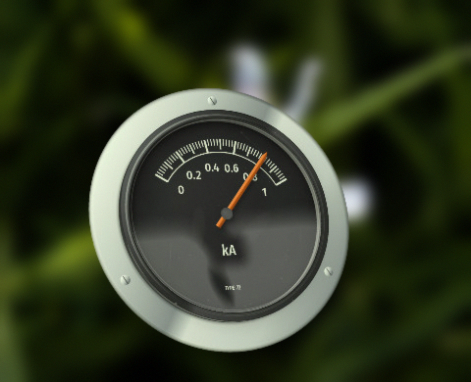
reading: 0.8; kA
